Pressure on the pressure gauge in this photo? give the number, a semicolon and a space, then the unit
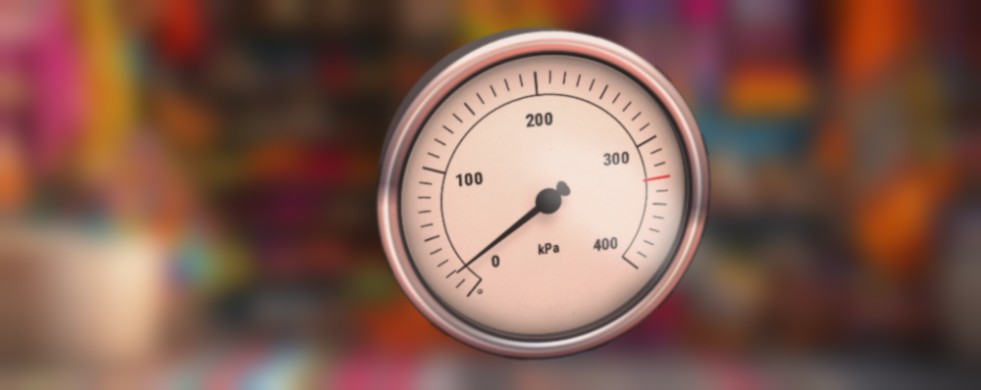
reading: 20; kPa
